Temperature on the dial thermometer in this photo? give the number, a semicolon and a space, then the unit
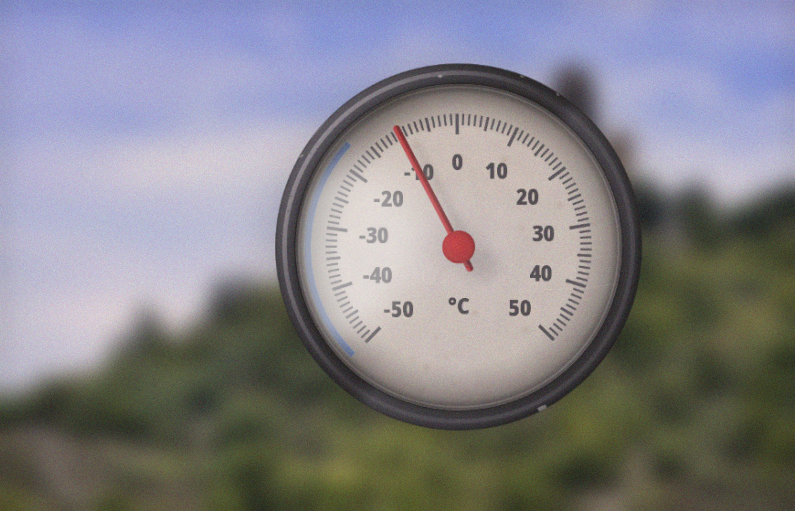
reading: -10; °C
